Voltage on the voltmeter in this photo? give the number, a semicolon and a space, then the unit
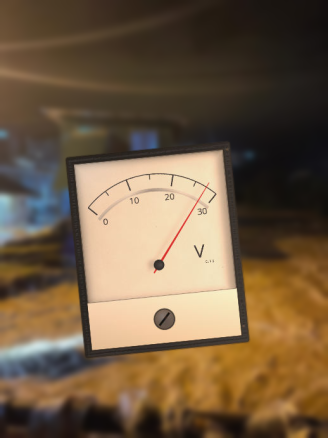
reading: 27.5; V
